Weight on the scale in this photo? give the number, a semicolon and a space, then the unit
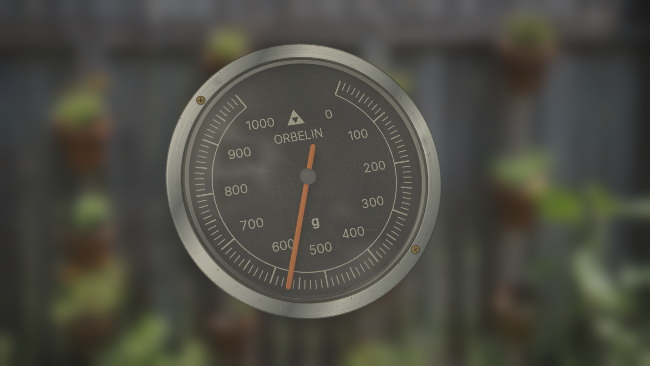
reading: 570; g
